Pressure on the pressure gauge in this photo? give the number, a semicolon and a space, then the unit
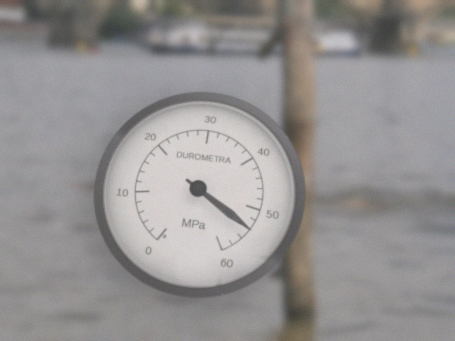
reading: 54; MPa
